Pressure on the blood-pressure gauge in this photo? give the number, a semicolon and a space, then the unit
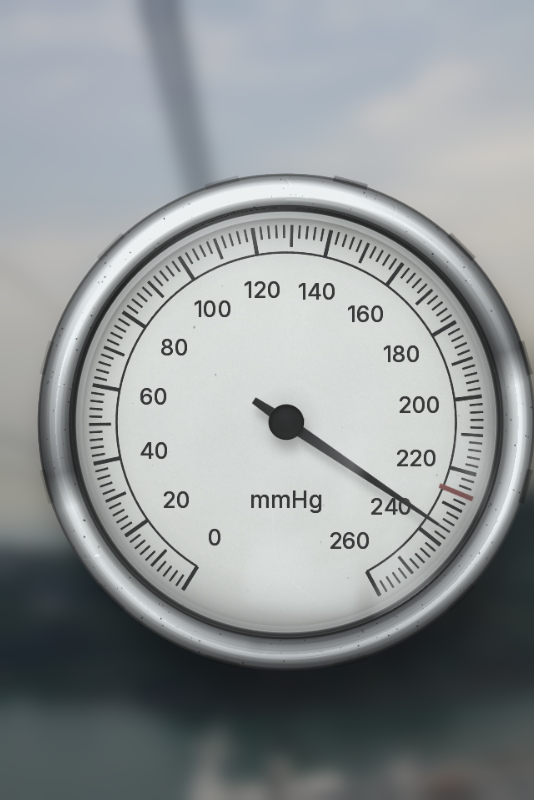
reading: 236; mmHg
